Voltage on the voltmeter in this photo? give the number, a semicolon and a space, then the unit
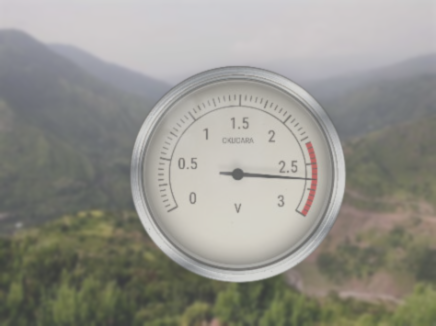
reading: 2.65; V
